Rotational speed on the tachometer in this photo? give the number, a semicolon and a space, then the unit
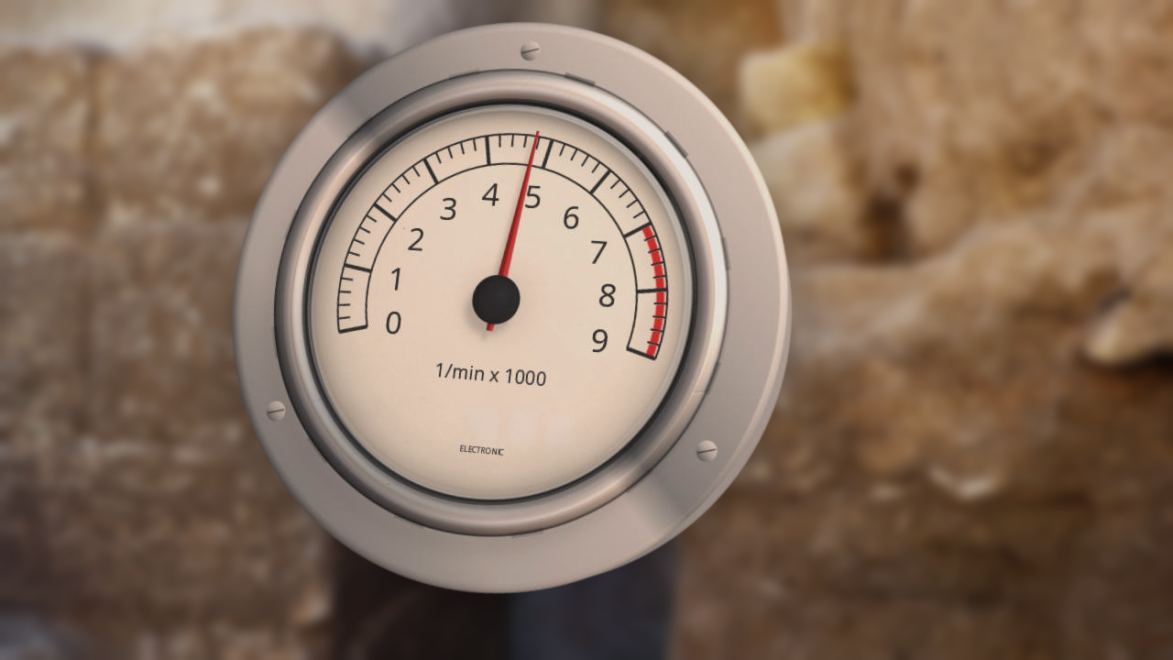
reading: 4800; rpm
